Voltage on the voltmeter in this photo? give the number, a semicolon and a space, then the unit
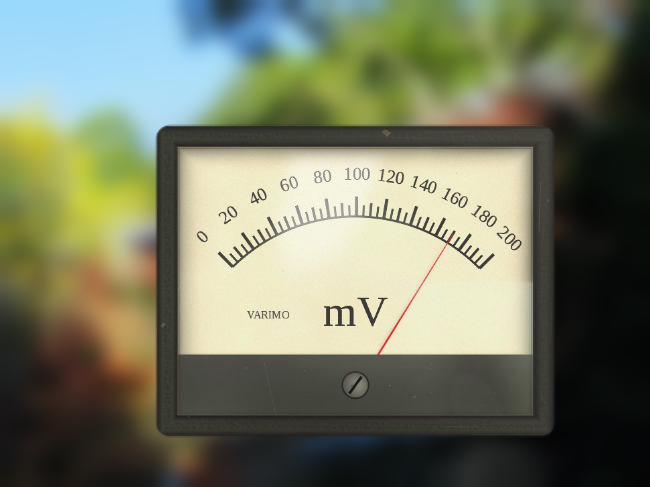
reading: 170; mV
